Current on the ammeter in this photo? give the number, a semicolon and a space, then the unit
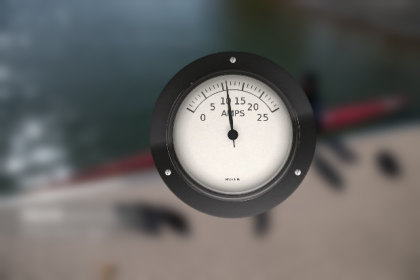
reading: 11; A
